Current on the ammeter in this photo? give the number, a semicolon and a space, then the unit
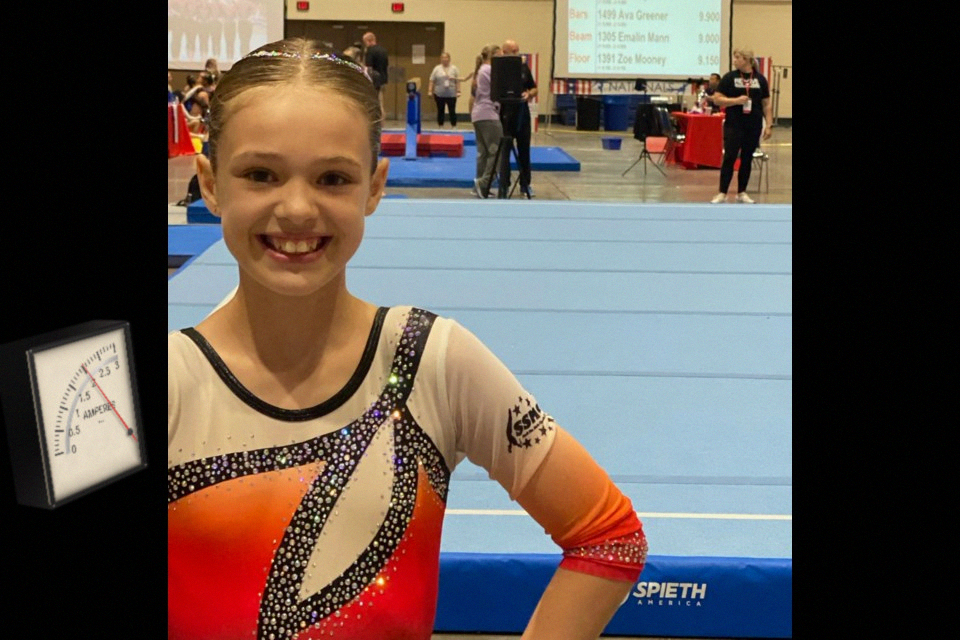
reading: 2; A
